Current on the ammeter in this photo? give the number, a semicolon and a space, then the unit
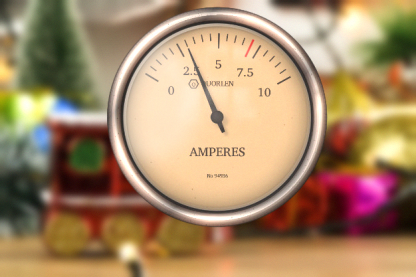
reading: 3; A
